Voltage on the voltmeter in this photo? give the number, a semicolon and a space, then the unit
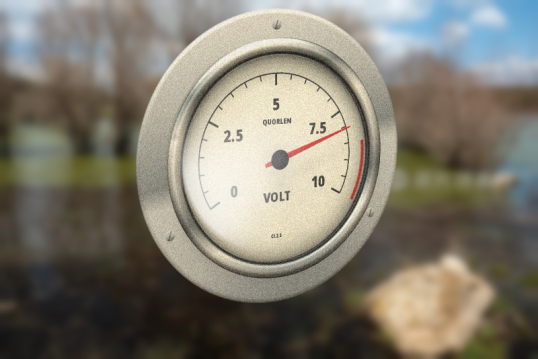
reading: 8; V
